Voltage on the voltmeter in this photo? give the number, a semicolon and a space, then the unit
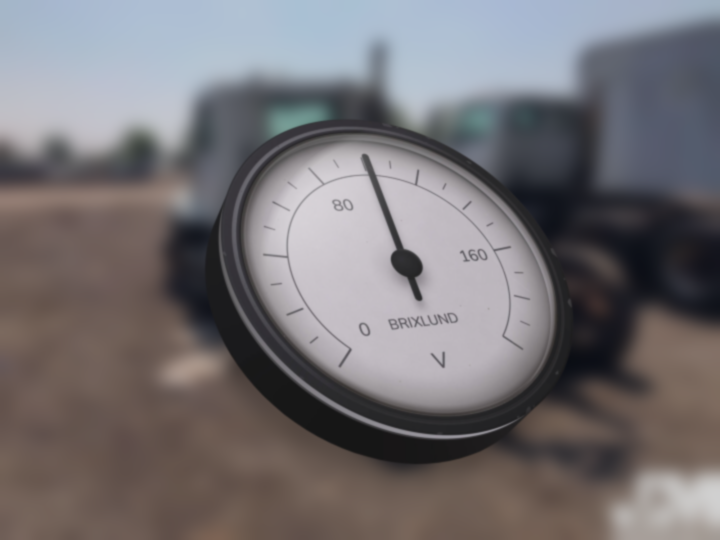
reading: 100; V
